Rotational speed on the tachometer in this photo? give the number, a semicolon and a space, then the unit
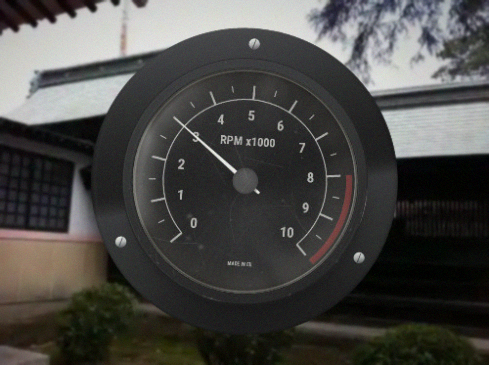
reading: 3000; rpm
